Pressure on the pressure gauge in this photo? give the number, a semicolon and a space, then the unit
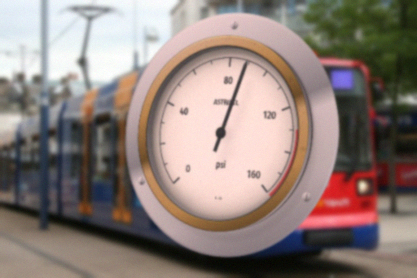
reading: 90; psi
